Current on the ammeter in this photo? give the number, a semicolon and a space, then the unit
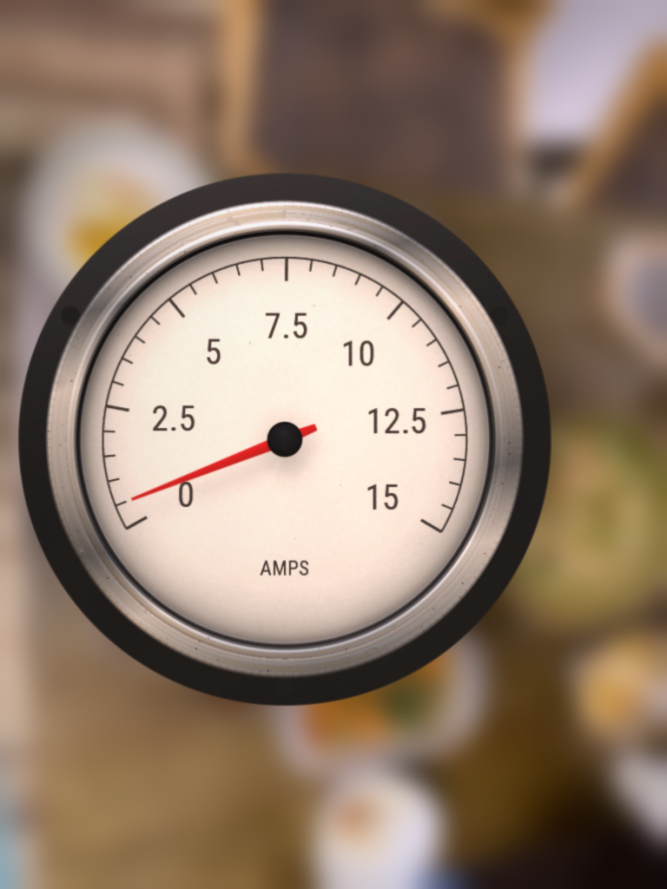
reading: 0.5; A
